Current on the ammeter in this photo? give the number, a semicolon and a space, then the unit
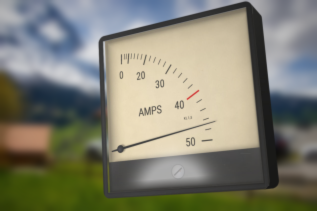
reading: 47; A
